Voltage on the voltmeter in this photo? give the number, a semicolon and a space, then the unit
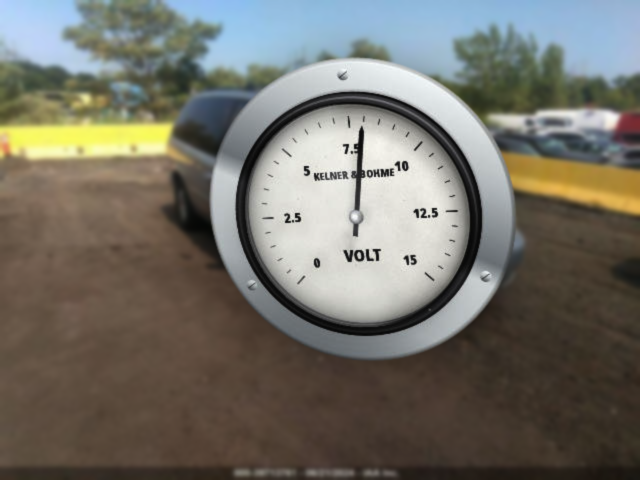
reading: 8; V
